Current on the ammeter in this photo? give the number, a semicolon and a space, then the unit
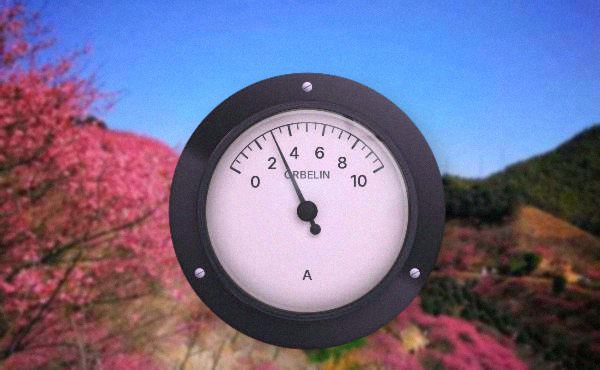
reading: 3; A
